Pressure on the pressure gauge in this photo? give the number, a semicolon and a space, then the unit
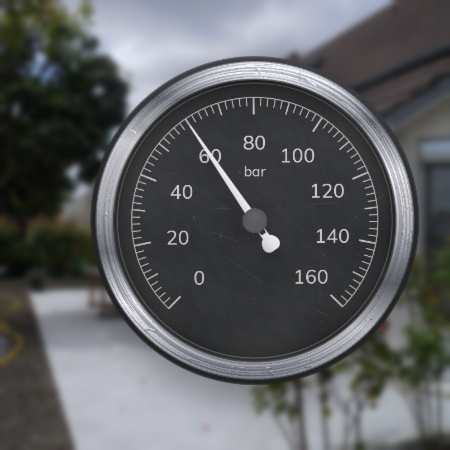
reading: 60; bar
